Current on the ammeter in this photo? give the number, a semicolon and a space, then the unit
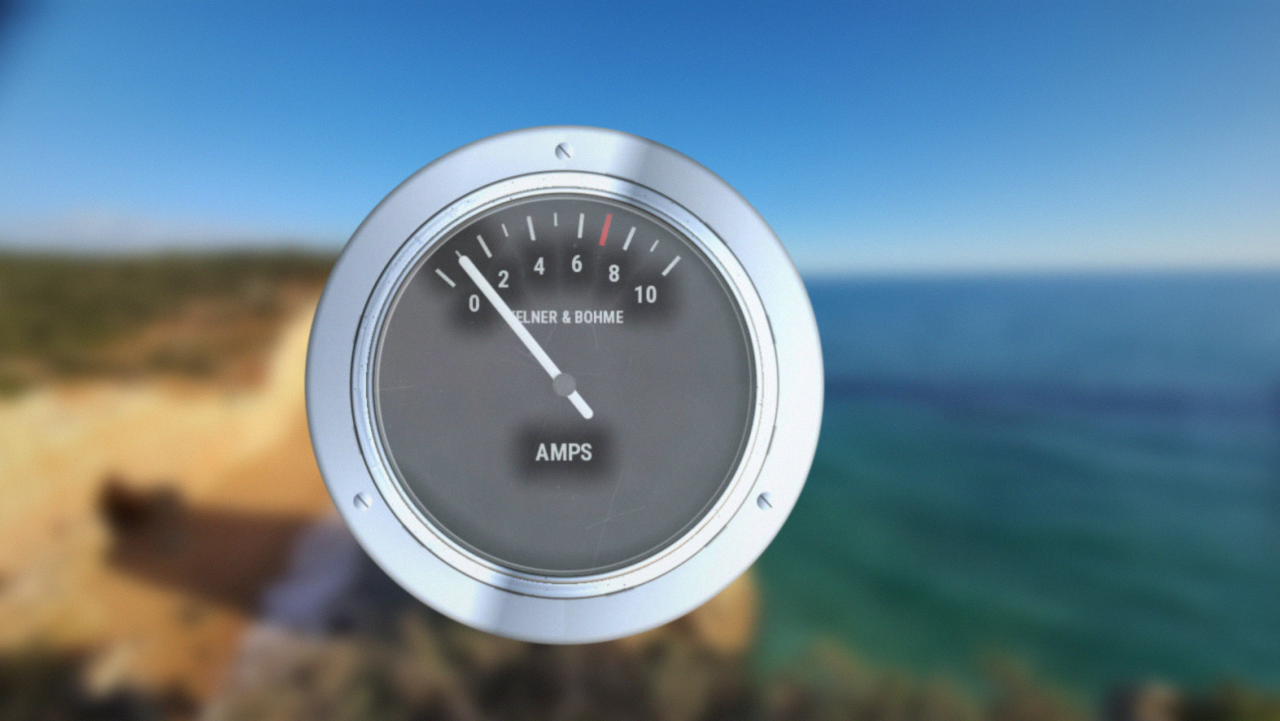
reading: 1; A
